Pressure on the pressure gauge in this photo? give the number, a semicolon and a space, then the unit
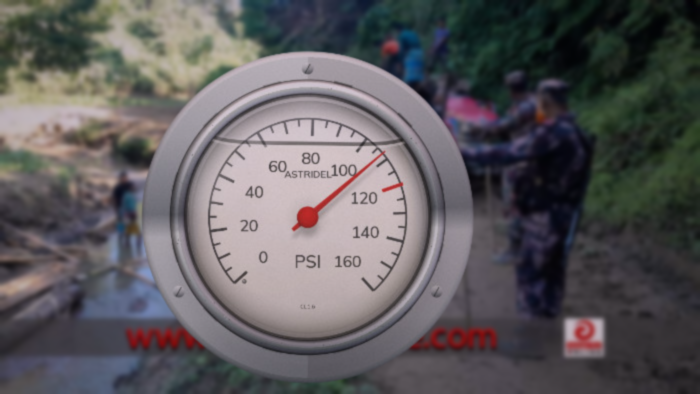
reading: 107.5; psi
